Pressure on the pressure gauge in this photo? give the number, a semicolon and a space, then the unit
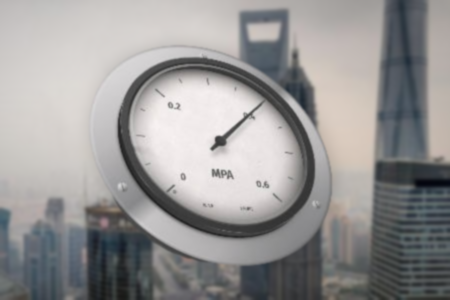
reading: 0.4; MPa
